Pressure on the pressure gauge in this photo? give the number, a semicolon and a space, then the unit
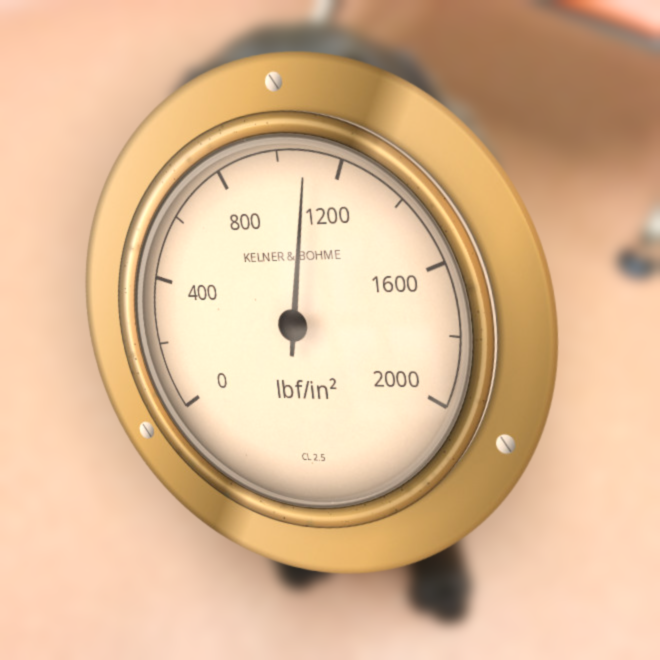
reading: 1100; psi
